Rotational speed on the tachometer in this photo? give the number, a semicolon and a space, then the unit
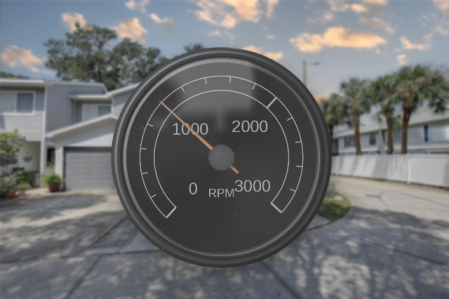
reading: 1000; rpm
